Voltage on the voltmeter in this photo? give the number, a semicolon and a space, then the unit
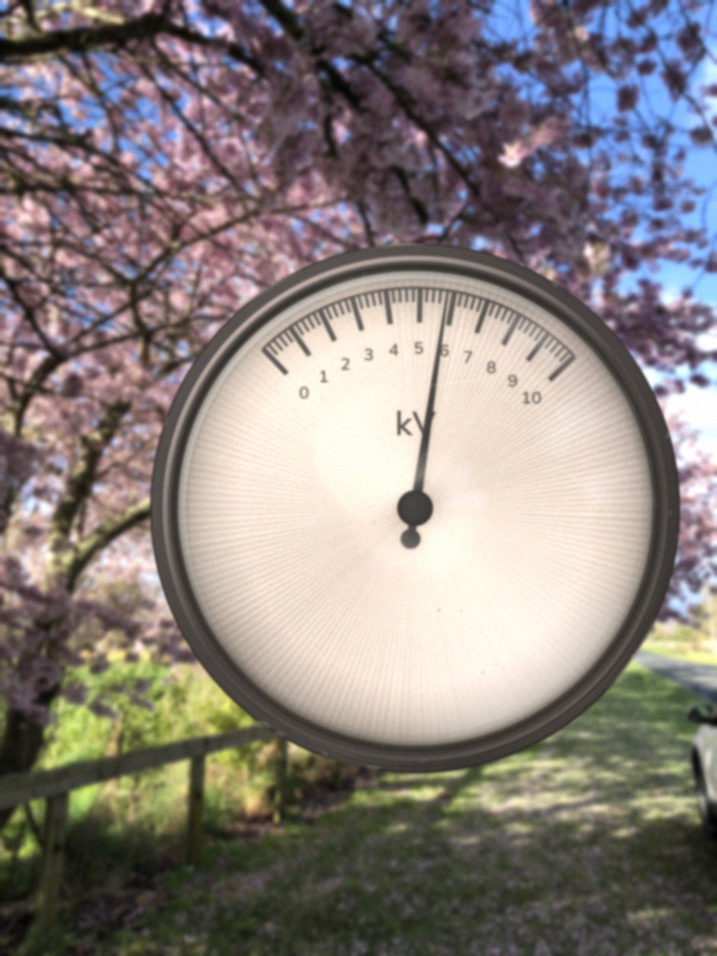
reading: 5.8; kV
